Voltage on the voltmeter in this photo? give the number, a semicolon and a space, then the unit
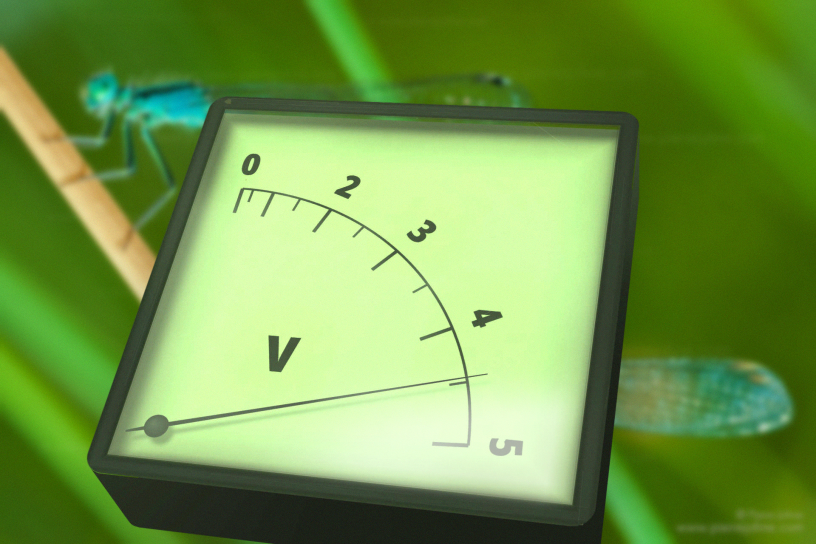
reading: 4.5; V
